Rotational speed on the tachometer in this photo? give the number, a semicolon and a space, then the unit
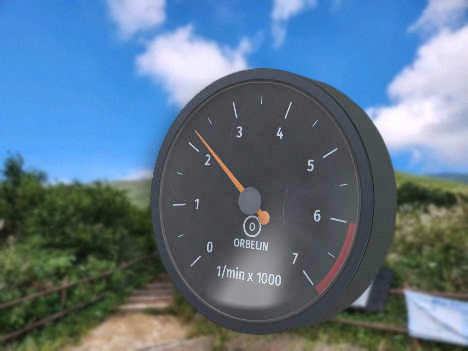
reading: 2250; rpm
